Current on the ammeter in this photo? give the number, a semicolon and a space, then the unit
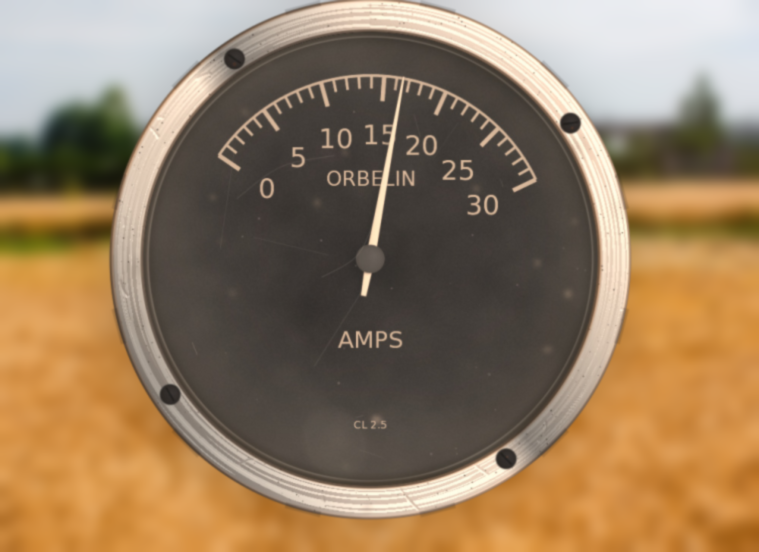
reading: 16.5; A
